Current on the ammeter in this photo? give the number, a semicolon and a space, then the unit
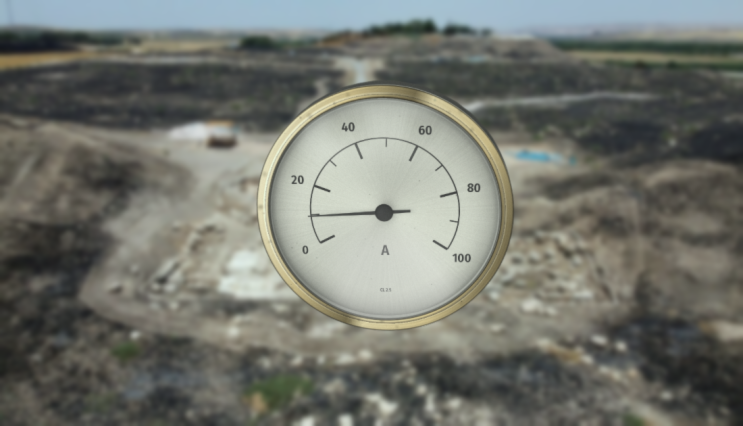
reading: 10; A
